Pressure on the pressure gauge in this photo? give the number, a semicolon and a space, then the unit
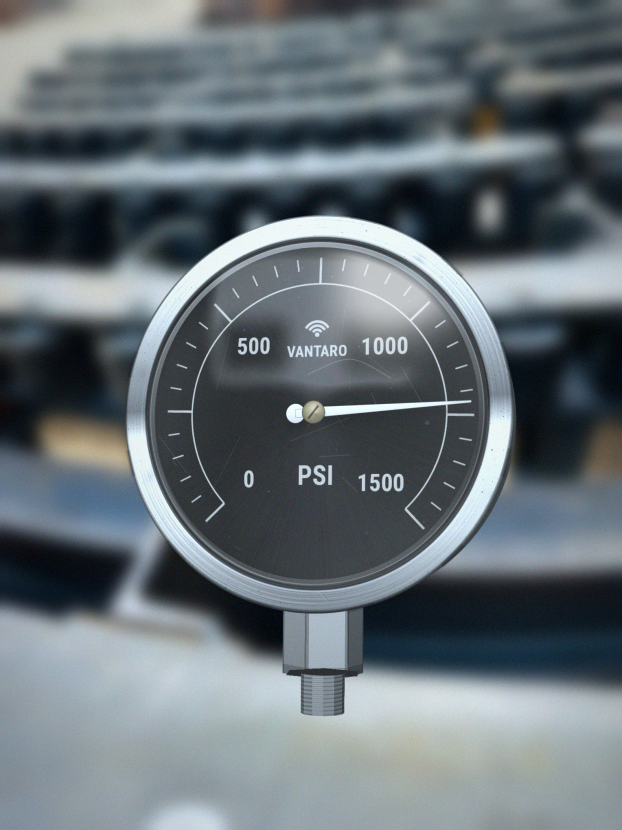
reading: 1225; psi
